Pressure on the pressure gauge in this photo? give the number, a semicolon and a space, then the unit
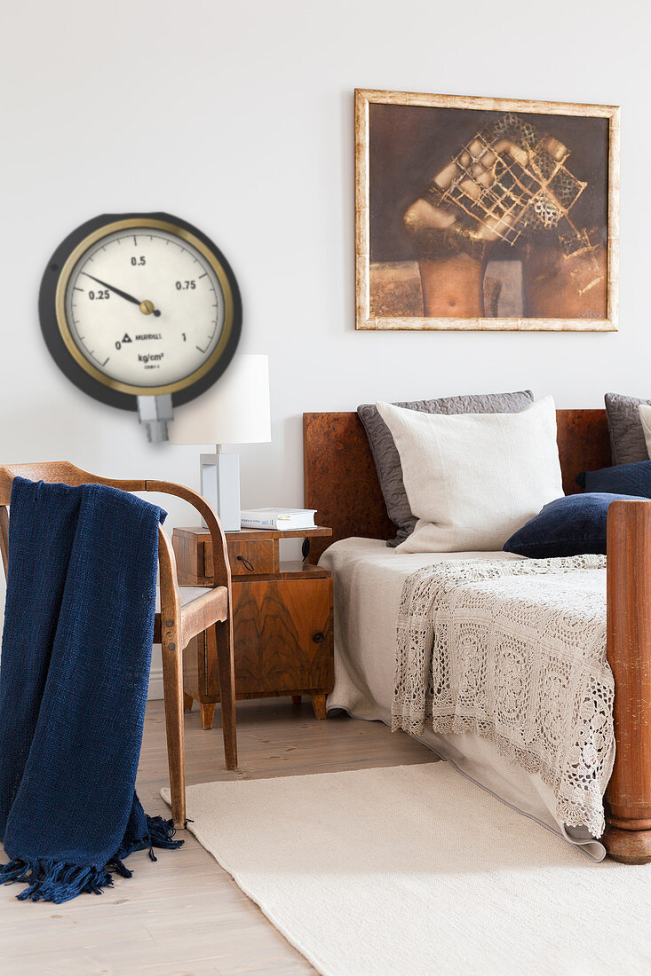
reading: 0.3; kg/cm²
